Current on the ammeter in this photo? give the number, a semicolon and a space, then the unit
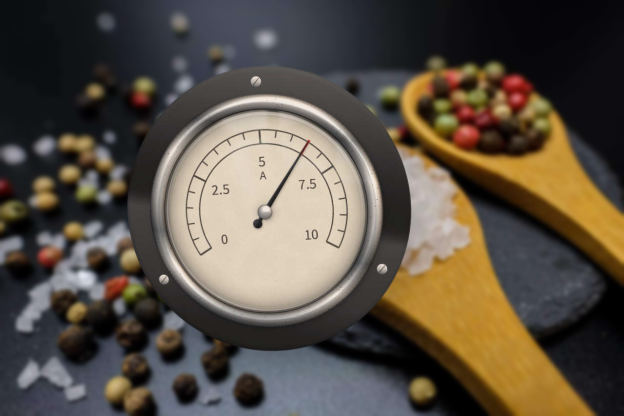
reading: 6.5; A
